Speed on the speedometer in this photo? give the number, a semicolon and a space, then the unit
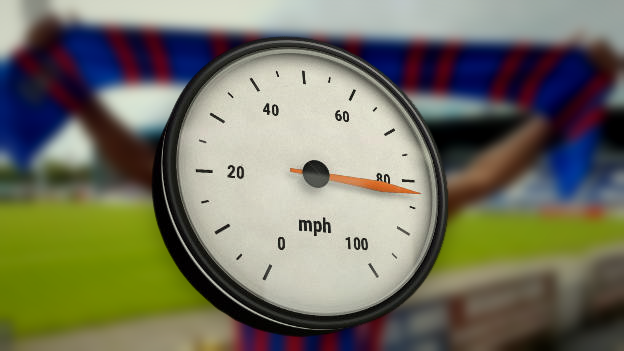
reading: 82.5; mph
